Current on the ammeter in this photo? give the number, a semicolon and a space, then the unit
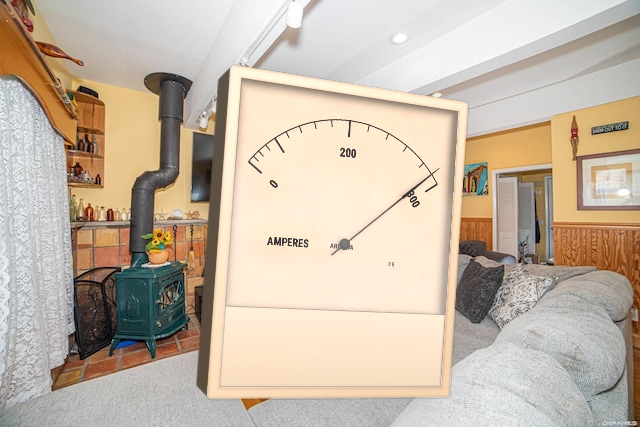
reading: 290; A
